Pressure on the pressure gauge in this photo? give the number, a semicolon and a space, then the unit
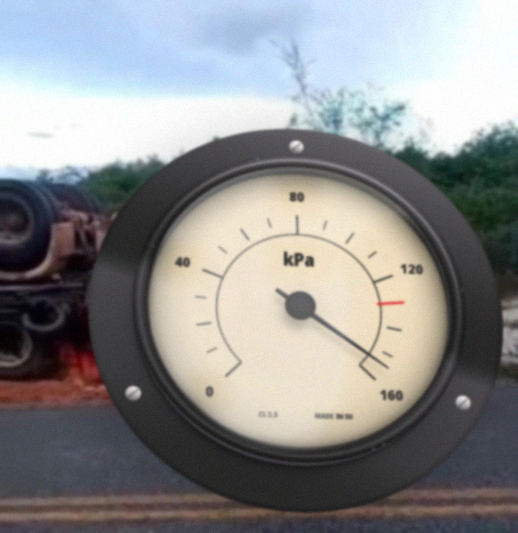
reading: 155; kPa
